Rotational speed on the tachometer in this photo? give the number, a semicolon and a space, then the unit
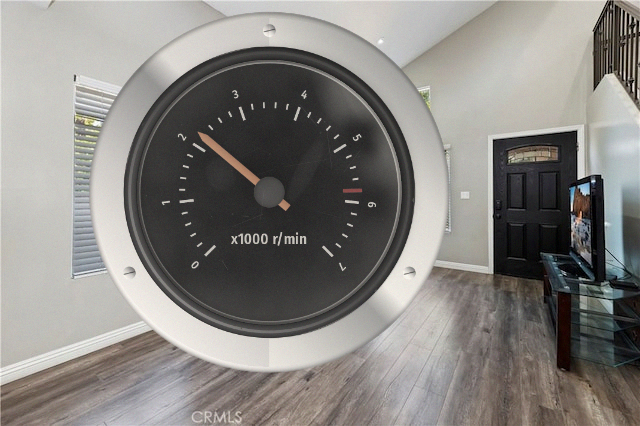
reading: 2200; rpm
